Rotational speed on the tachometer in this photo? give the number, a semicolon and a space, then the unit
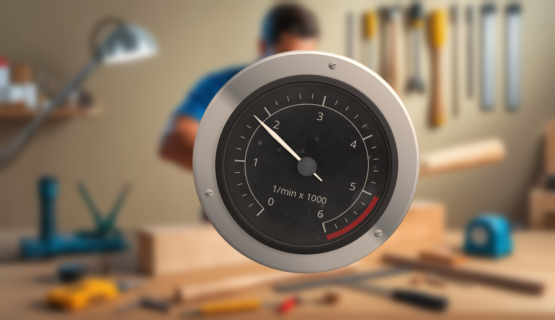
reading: 1800; rpm
